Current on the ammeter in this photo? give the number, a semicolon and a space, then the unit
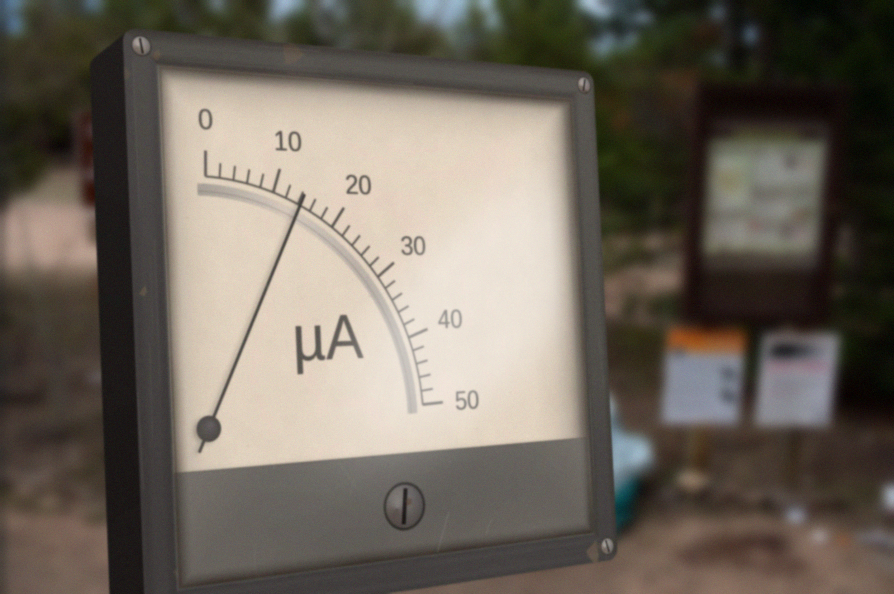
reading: 14; µA
